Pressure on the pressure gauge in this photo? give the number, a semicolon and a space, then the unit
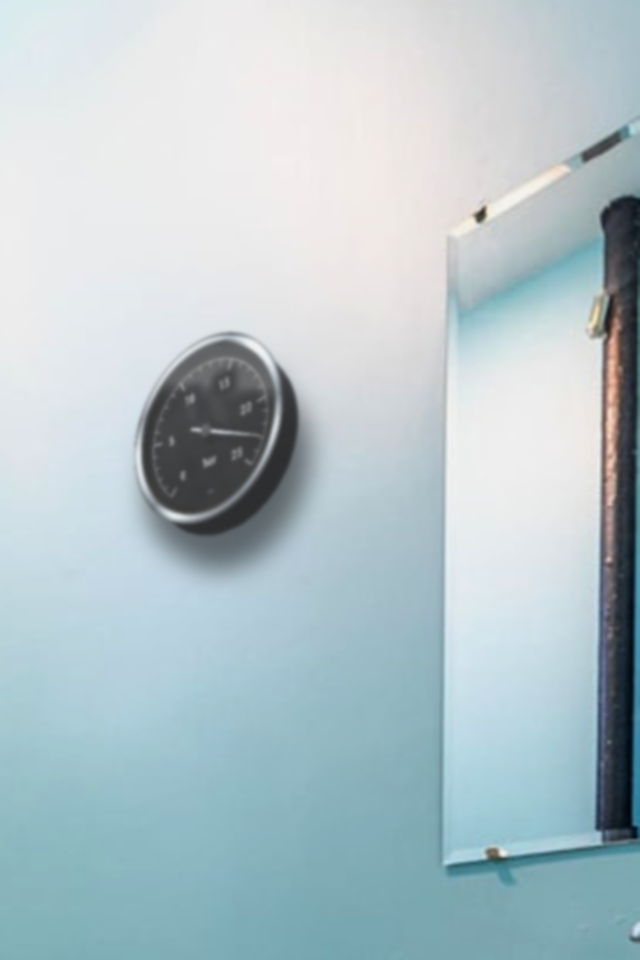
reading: 23; bar
